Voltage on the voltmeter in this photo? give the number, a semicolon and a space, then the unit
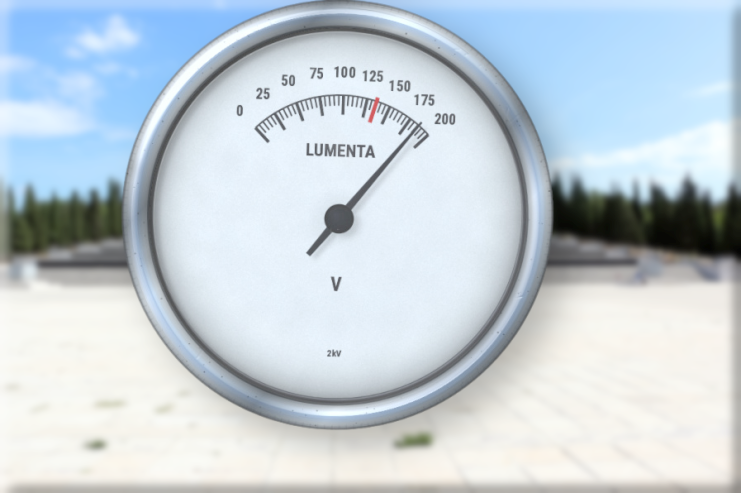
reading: 185; V
